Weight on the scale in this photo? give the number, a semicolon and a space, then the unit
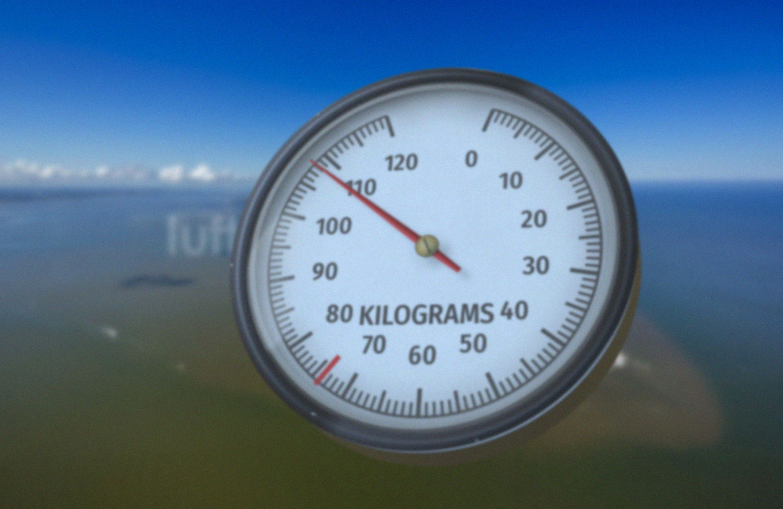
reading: 108; kg
